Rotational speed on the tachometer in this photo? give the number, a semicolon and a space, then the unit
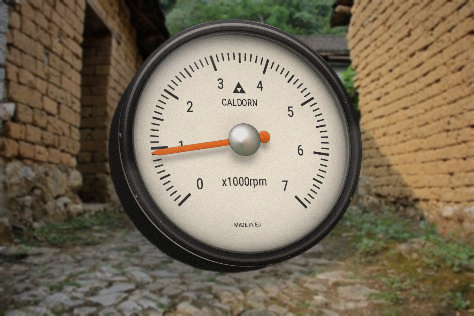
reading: 900; rpm
